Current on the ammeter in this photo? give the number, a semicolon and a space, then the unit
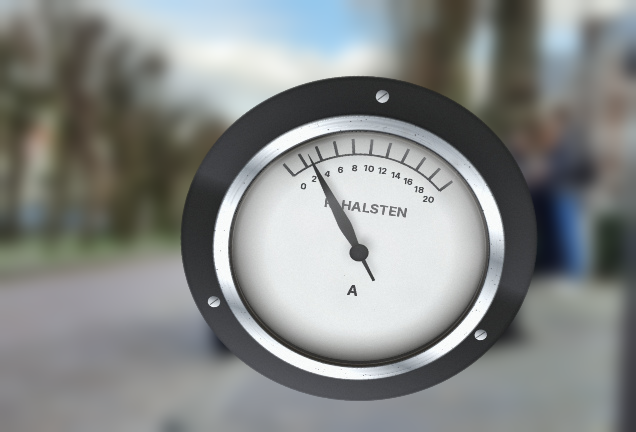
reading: 3; A
